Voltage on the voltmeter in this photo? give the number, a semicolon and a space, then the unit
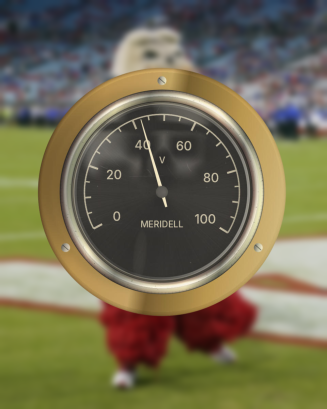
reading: 42.5; V
